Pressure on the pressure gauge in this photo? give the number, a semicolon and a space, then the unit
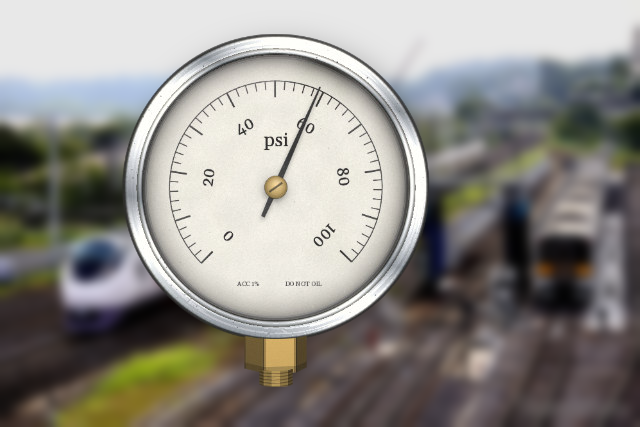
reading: 59; psi
